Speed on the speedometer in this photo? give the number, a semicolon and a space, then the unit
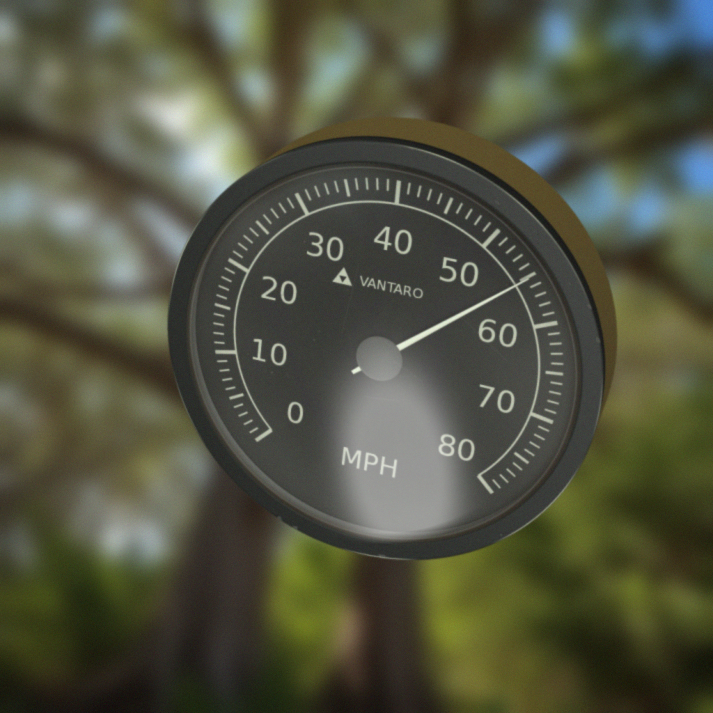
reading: 55; mph
